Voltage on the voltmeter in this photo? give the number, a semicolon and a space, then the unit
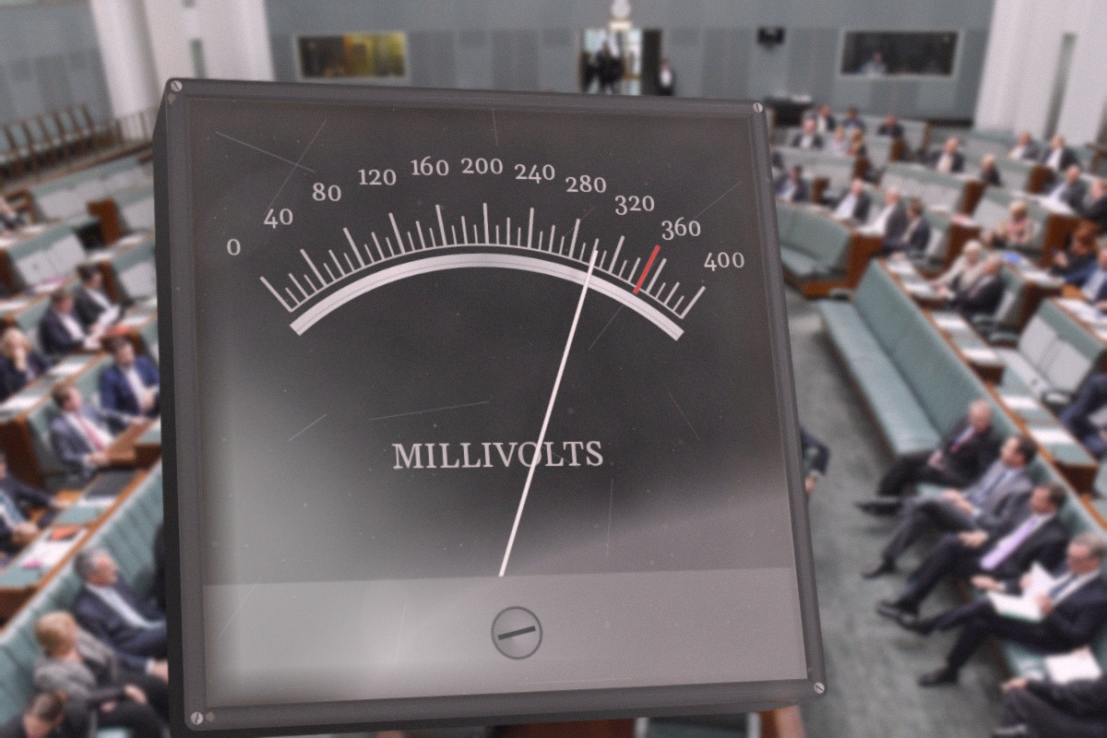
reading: 300; mV
